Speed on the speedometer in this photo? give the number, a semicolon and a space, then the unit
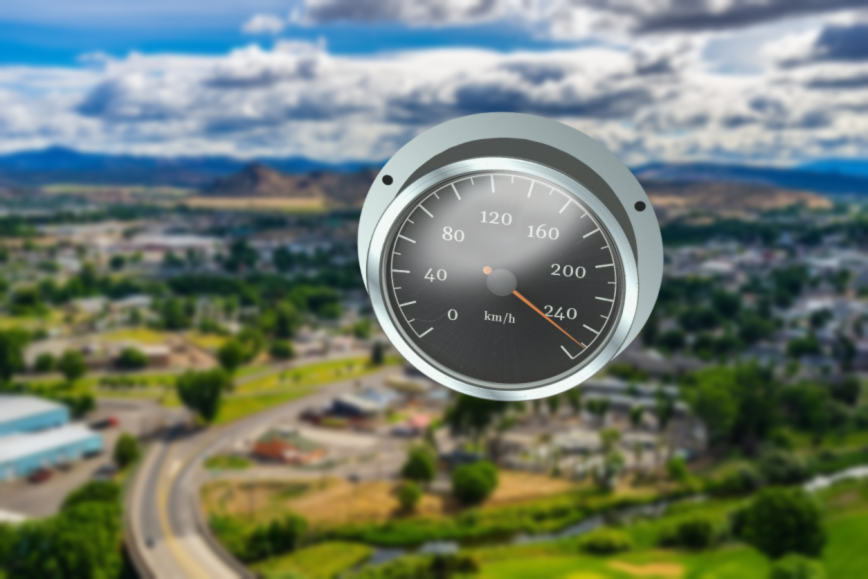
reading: 250; km/h
